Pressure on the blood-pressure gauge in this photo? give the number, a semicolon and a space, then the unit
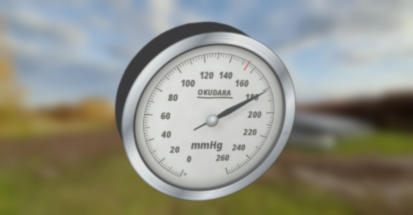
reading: 180; mmHg
